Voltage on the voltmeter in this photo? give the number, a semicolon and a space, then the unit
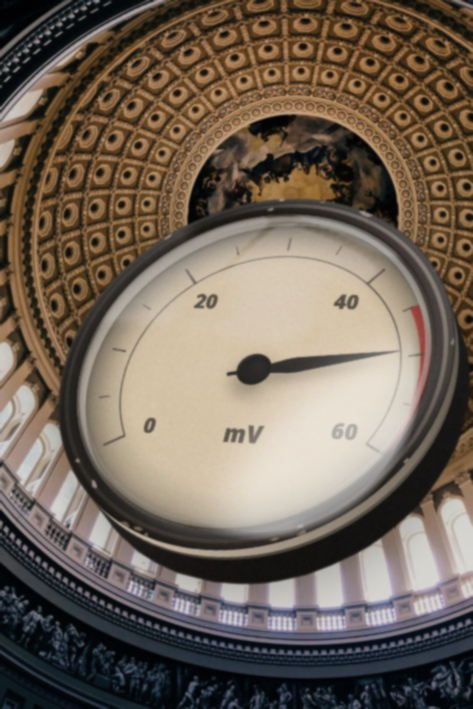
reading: 50; mV
